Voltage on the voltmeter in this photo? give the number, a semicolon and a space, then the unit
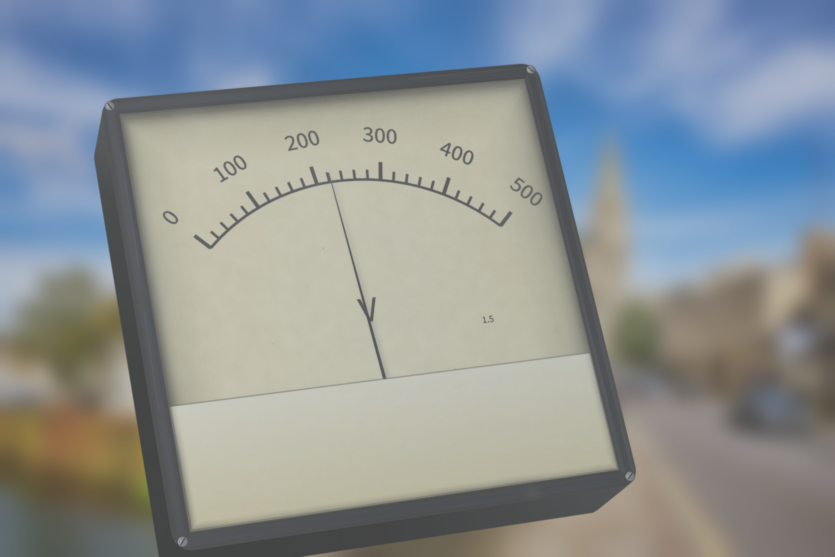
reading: 220; V
